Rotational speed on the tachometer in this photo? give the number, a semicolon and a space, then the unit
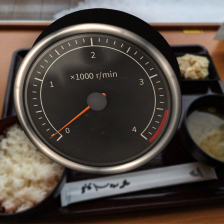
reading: 100; rpm
